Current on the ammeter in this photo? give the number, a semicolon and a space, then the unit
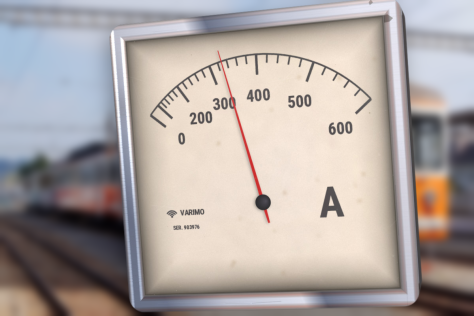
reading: 330; A
